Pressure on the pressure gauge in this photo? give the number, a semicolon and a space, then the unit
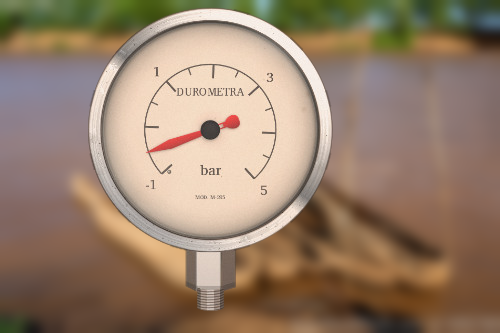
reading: -0.5; bar
